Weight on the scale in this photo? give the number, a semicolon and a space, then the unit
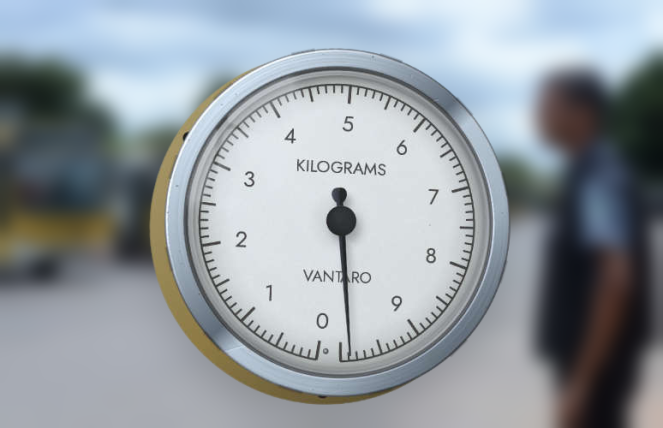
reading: 9.9; kg
